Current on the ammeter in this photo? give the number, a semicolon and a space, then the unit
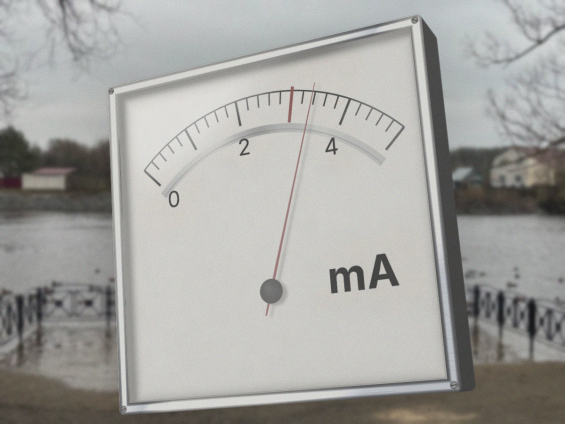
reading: 3.4; mA
